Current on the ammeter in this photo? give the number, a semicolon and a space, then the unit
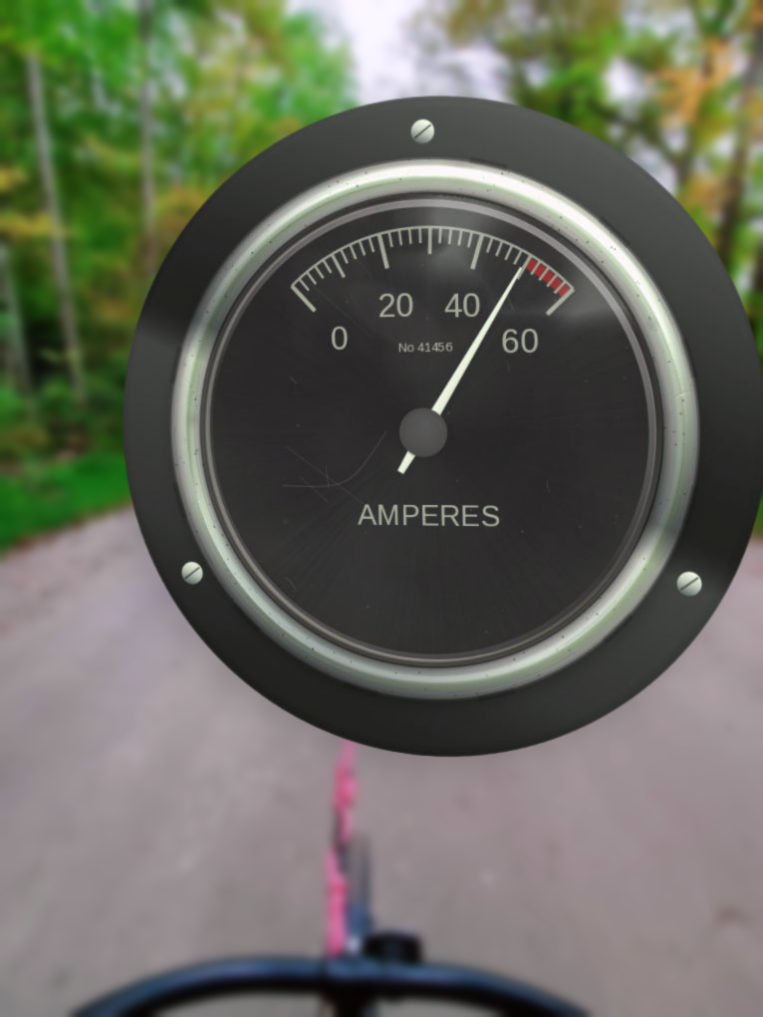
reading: 50; A
